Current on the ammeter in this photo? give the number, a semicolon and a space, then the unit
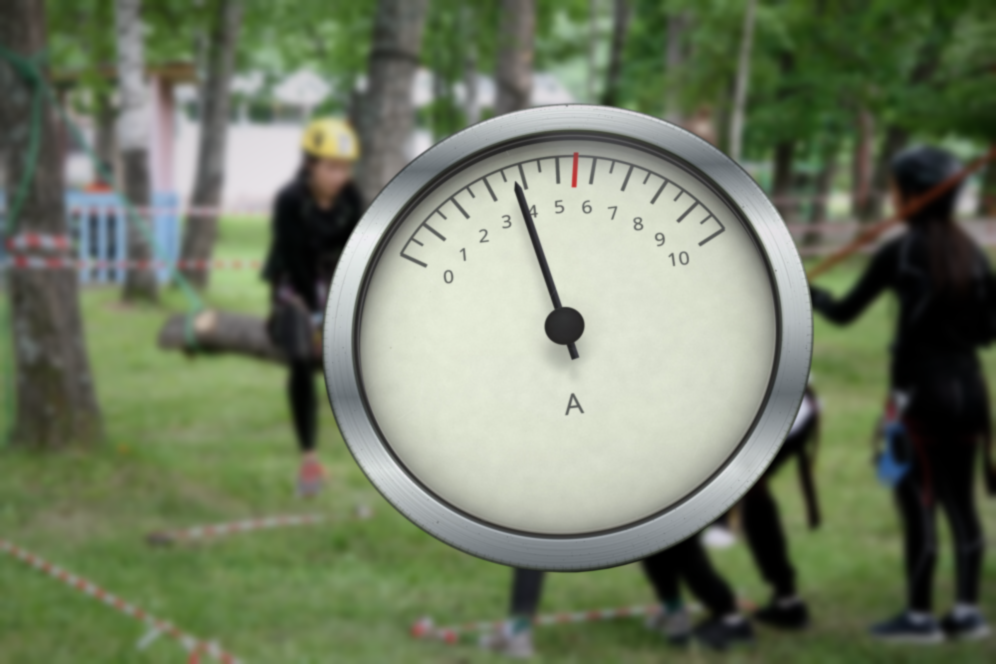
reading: 3.75; A
